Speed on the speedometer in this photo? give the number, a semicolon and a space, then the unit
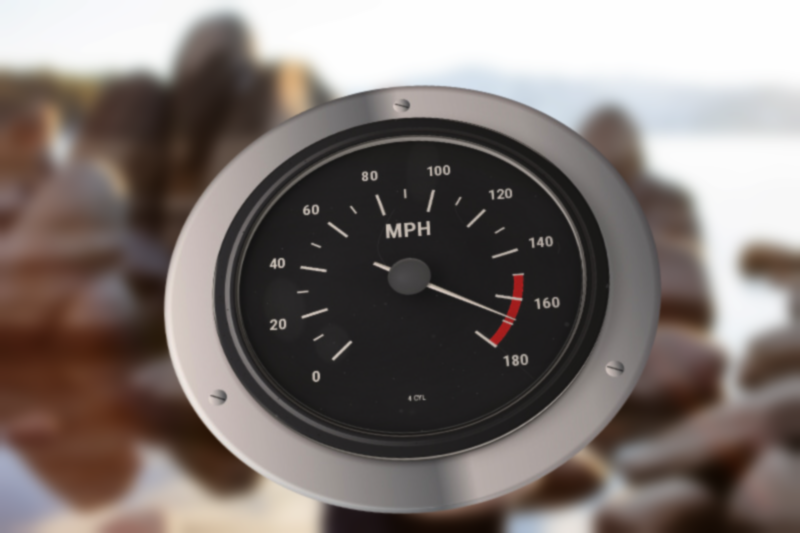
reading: 170; mph
